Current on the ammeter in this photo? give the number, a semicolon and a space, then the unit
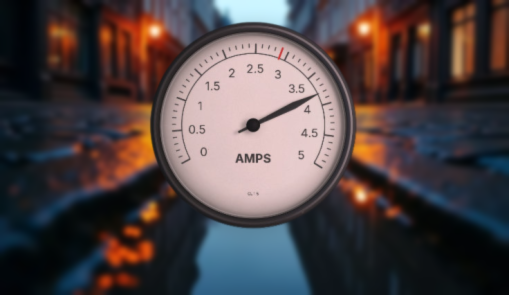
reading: 3.8; A
